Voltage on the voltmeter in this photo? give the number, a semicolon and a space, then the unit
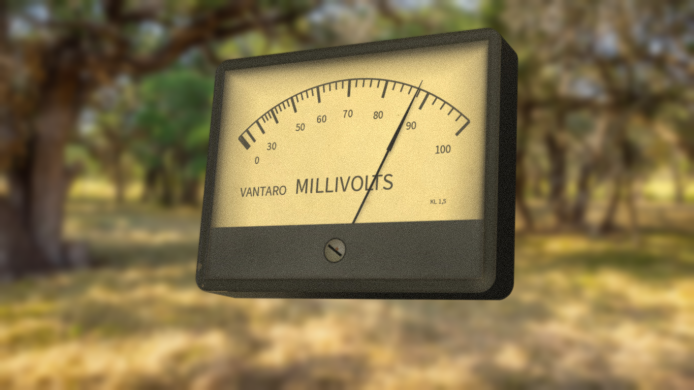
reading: 88; mV
